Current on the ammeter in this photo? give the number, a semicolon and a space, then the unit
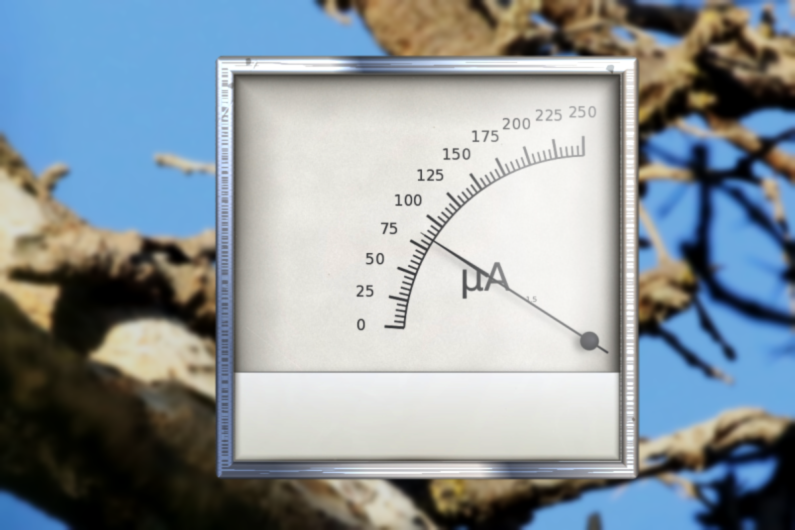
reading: 85; µA
